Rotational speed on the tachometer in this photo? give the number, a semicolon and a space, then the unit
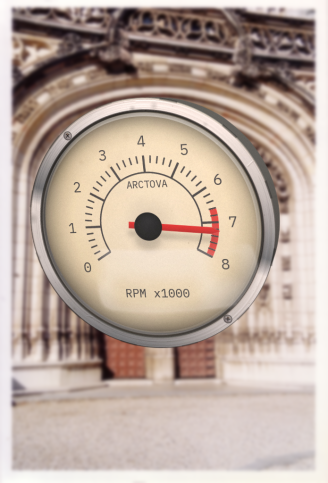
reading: 7200; rpm
